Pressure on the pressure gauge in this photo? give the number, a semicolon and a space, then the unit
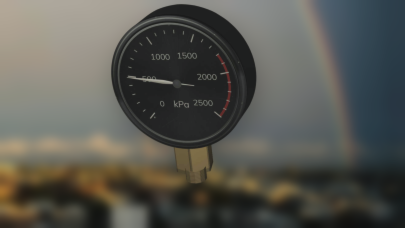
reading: 500; kPa
